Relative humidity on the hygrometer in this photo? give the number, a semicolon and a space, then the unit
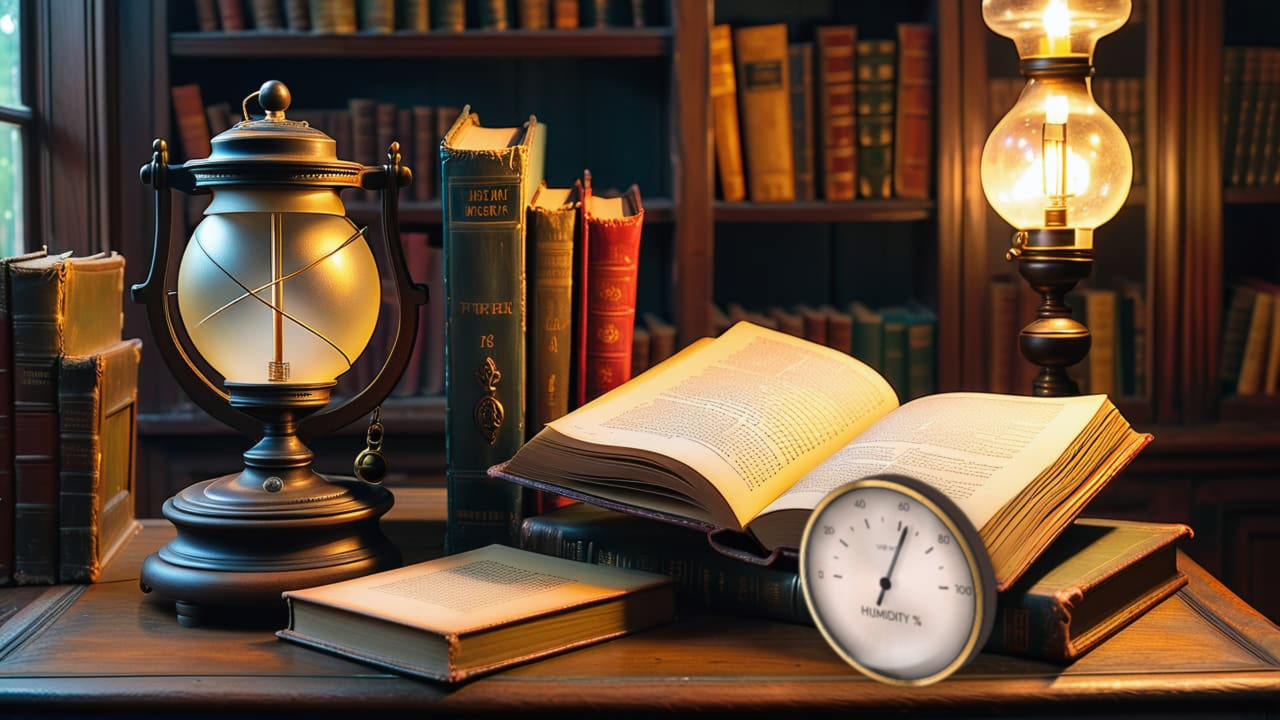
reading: 65; %
